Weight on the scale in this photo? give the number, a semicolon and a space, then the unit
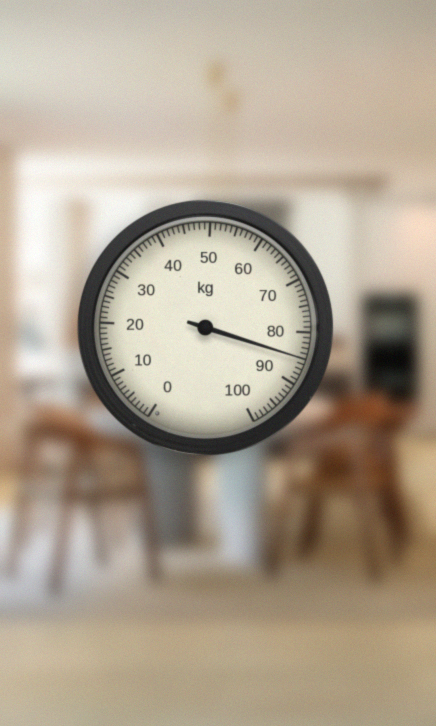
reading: 85; kg
